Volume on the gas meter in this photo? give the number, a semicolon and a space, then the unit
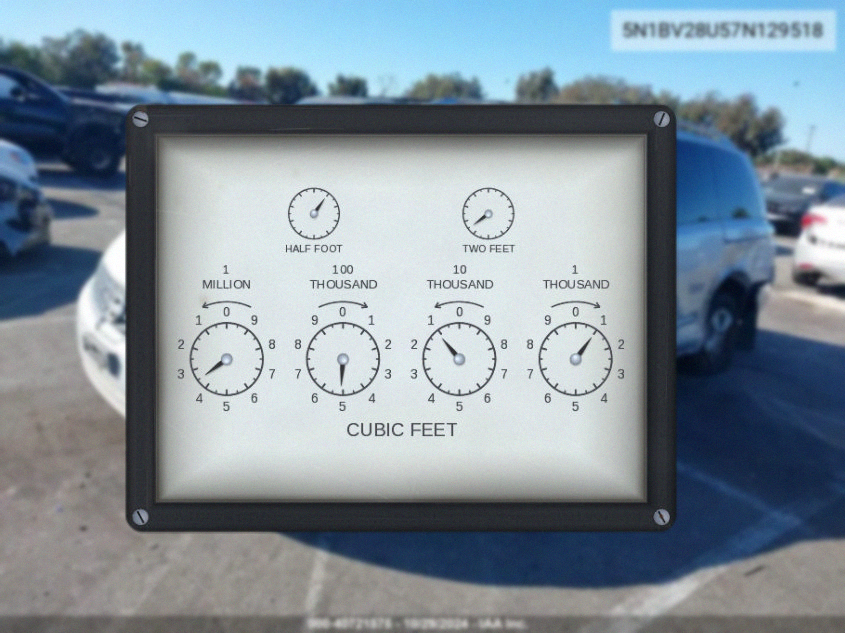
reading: 351100; ft³
